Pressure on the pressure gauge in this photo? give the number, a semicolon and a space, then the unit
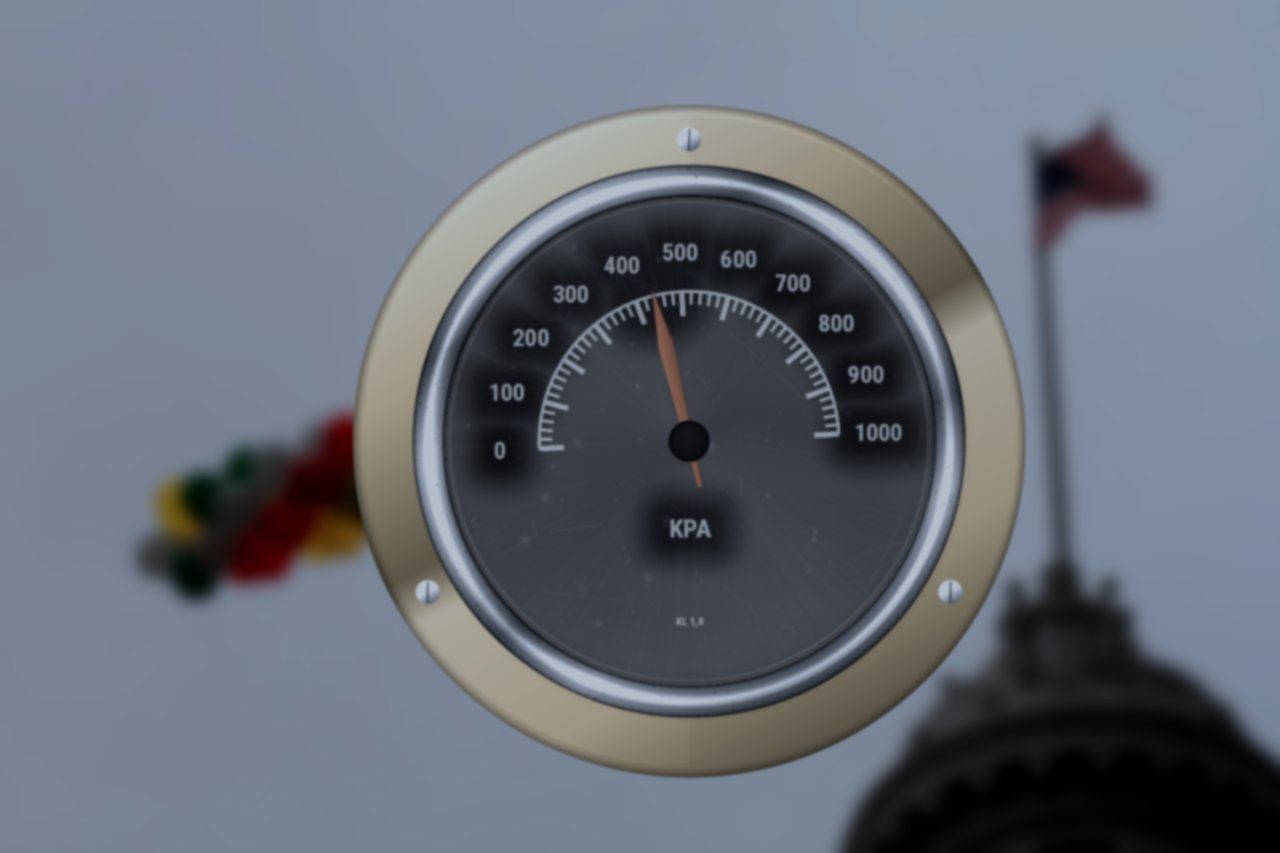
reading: 440; kPa
